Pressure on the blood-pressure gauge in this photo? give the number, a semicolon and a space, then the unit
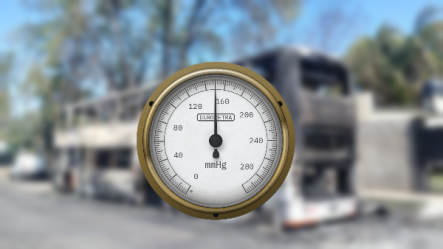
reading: 150; mmHg
